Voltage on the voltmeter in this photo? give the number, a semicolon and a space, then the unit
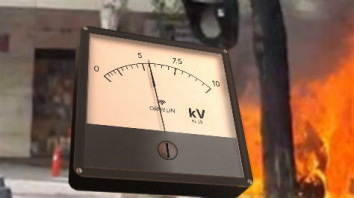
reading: 5.5; kV
